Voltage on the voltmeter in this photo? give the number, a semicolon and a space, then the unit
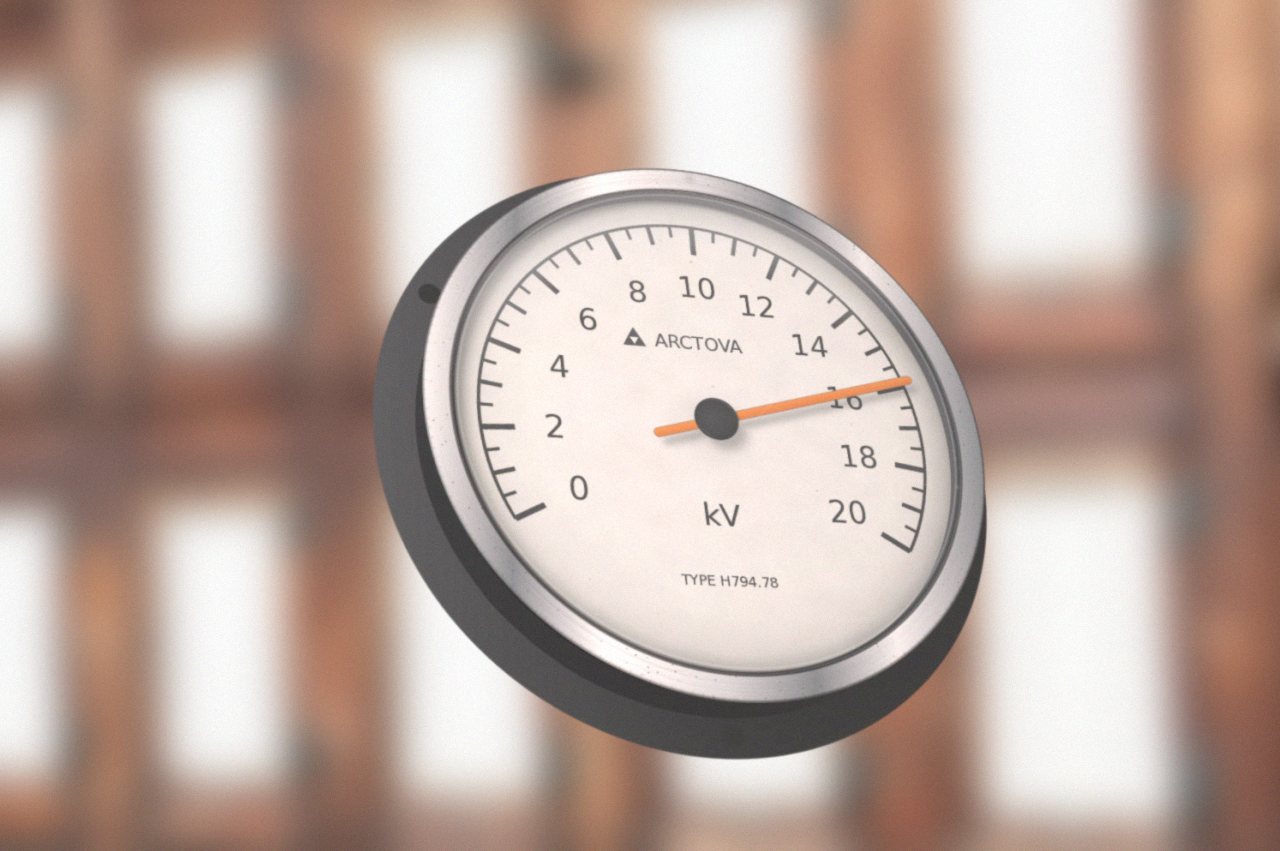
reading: 16; kV
